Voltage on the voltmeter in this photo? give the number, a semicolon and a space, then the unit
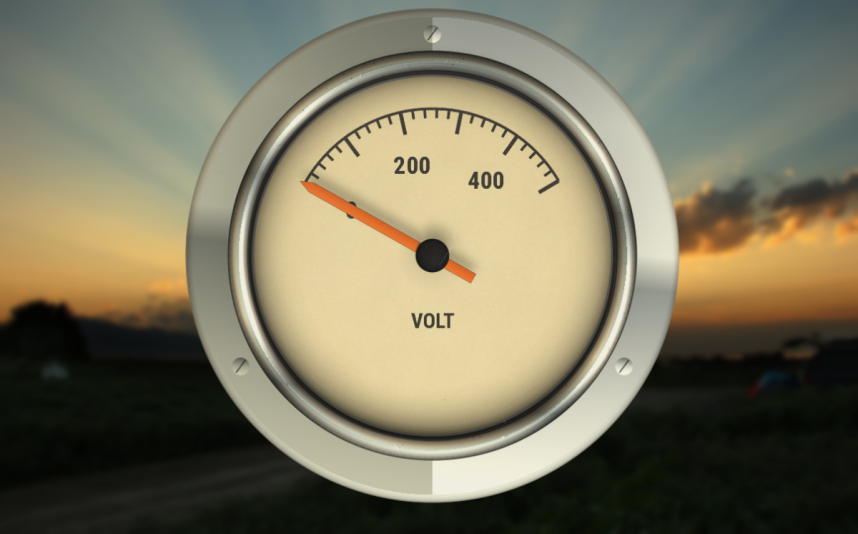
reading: 0; V
